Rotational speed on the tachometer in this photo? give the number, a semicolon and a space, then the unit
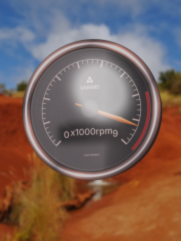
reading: 8200; rpm
